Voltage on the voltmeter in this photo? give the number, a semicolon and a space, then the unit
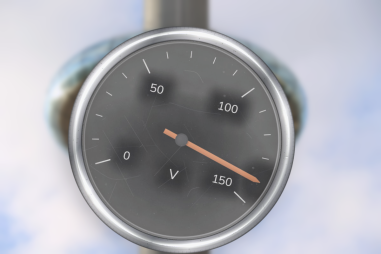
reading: 140; V
